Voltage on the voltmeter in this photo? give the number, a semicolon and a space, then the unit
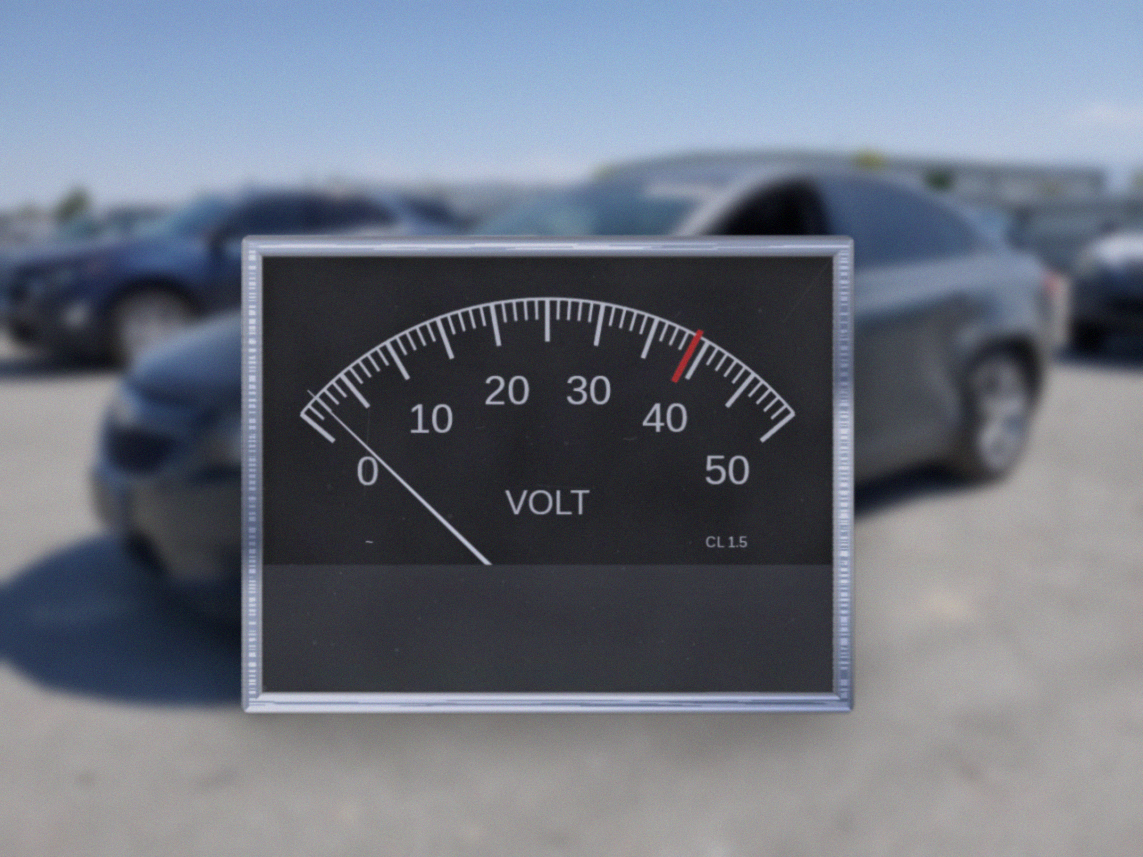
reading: 2; V
